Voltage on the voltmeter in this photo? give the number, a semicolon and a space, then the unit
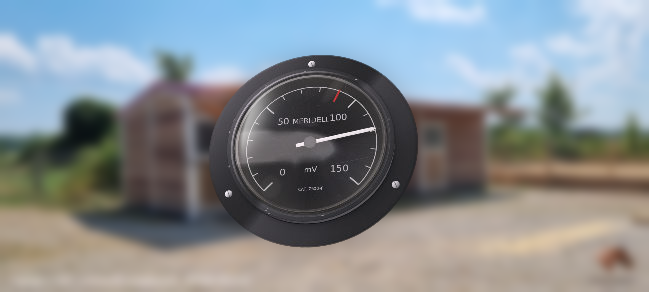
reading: 120; mV
